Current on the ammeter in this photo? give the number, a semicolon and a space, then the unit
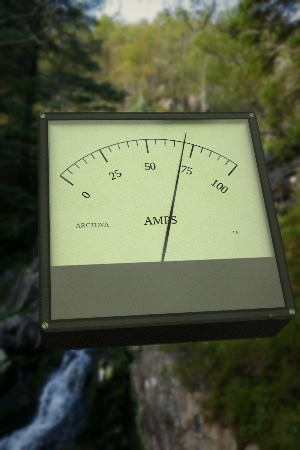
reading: 70; A
